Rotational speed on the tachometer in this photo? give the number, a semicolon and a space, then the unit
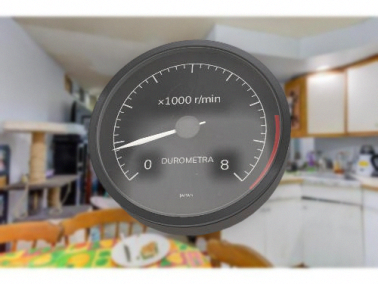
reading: 800; rpm
